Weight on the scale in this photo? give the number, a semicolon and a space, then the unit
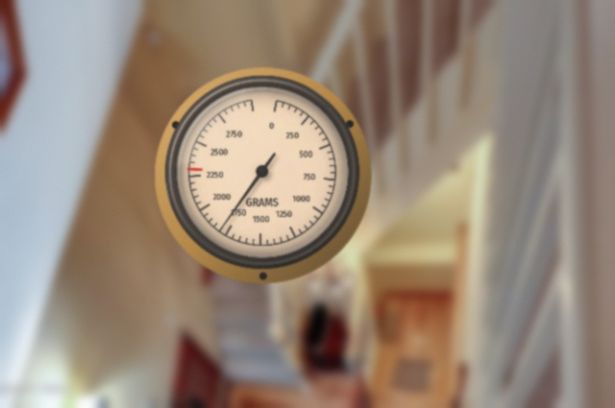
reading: 1800; g
